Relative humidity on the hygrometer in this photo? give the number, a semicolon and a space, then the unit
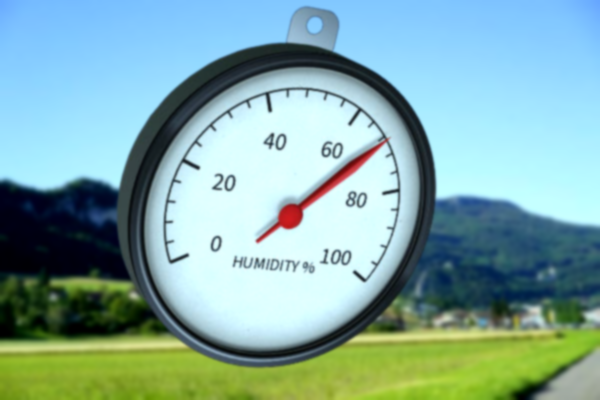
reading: 68; %
